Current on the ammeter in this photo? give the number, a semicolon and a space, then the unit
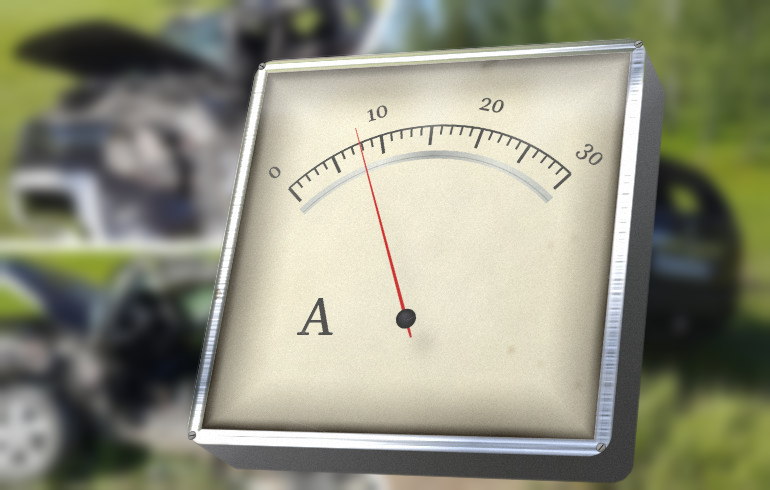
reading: 8; A
